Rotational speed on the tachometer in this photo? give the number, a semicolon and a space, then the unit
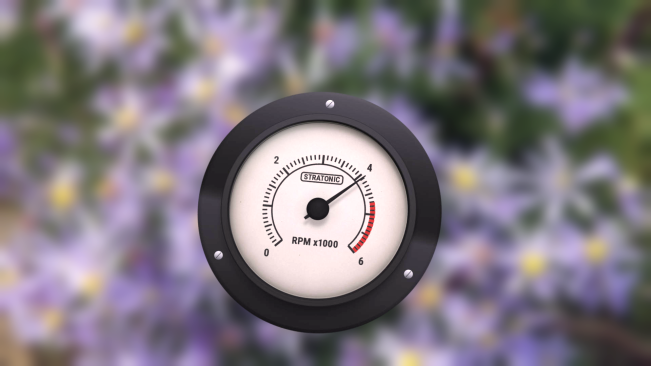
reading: 4100; rpm
